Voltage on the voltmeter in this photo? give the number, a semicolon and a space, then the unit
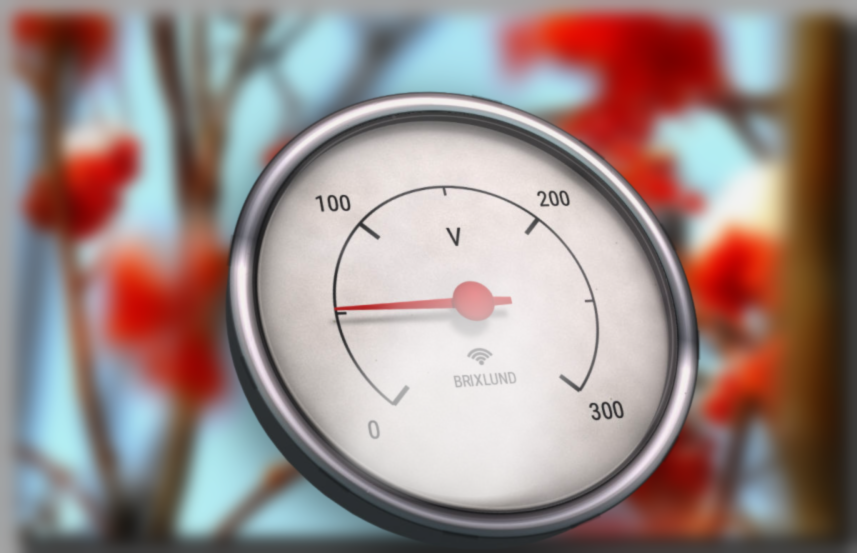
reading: 50; V
